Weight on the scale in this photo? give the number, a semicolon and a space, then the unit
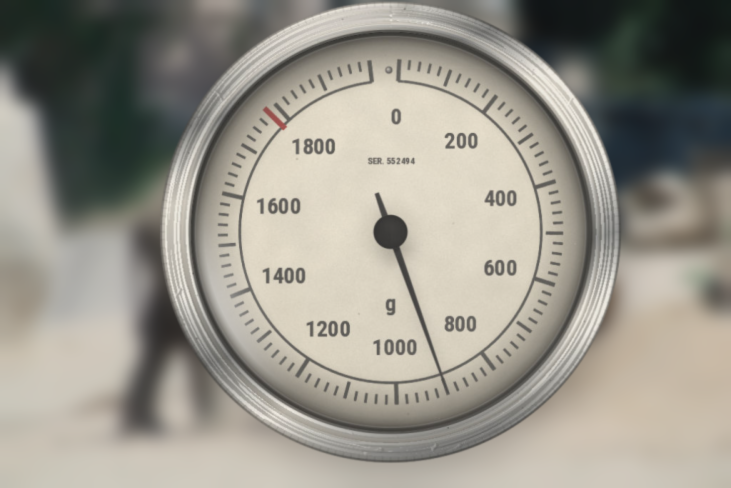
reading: 900; g
